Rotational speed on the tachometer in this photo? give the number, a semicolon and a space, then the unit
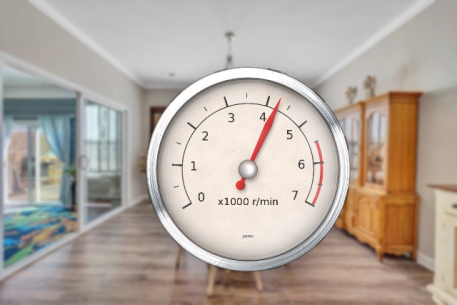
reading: 4250; rpm
